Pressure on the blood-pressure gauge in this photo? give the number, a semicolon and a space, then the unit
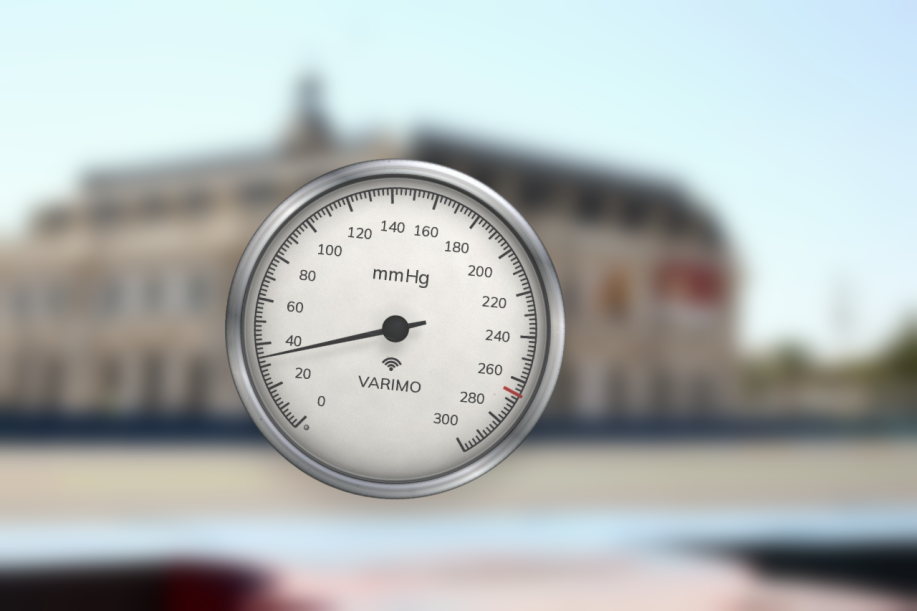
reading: 34; mmHg
